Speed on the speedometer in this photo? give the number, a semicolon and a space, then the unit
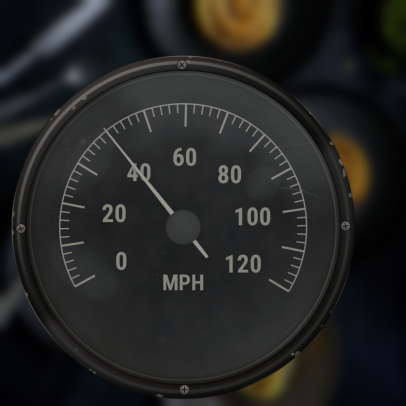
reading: 40; mph
